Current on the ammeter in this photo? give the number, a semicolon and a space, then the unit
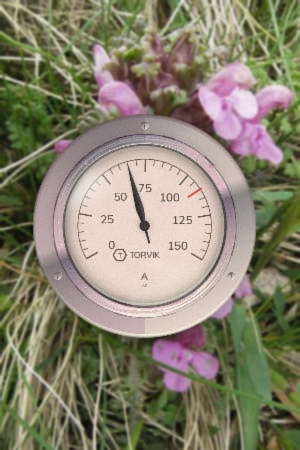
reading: 65; A
